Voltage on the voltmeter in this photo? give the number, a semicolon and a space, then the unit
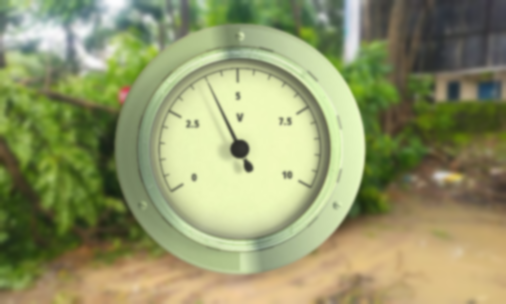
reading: 4; V
